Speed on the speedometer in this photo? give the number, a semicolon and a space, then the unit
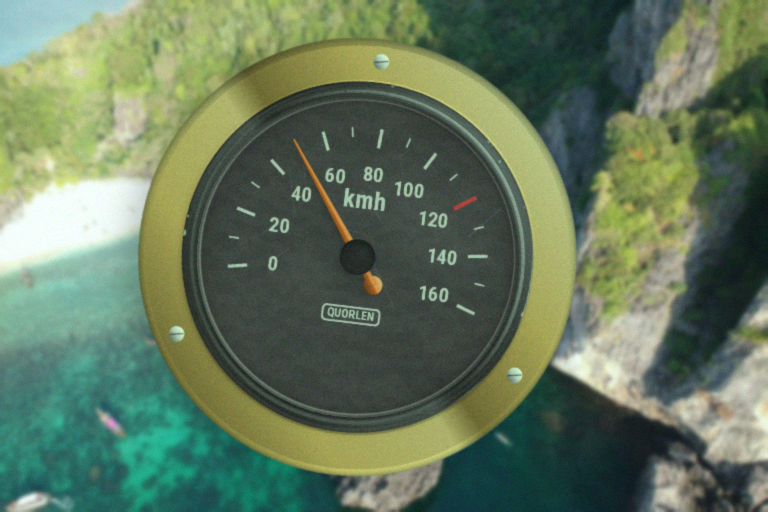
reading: 50; km/h
